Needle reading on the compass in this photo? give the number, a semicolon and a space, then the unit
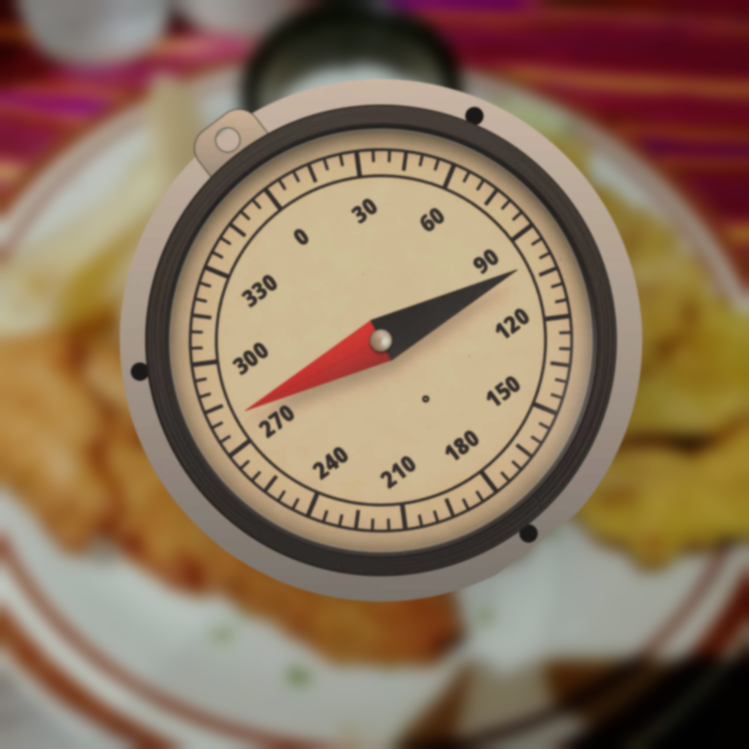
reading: 280; °
